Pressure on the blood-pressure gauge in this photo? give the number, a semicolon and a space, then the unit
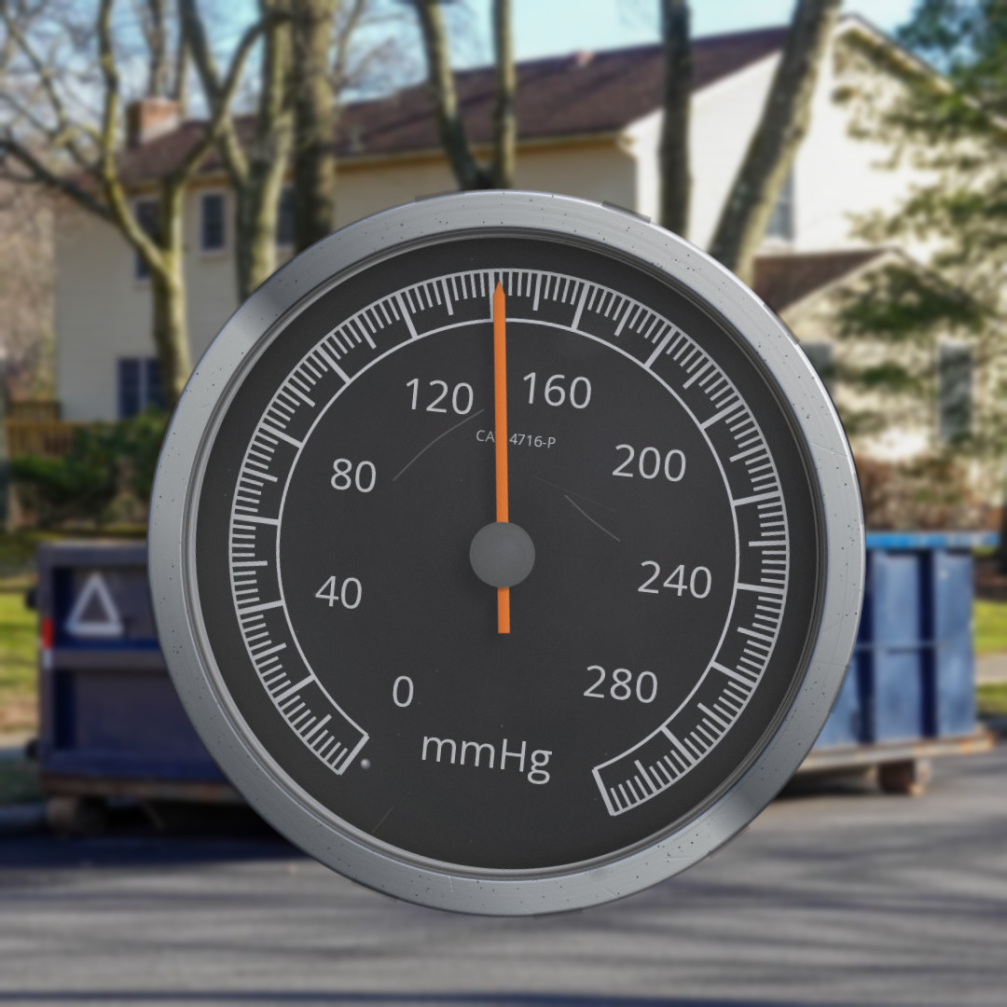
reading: 142; mmHg
